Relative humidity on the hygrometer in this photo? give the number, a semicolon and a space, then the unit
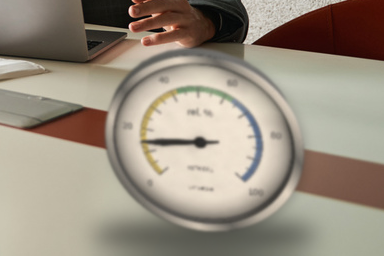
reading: 15; %
